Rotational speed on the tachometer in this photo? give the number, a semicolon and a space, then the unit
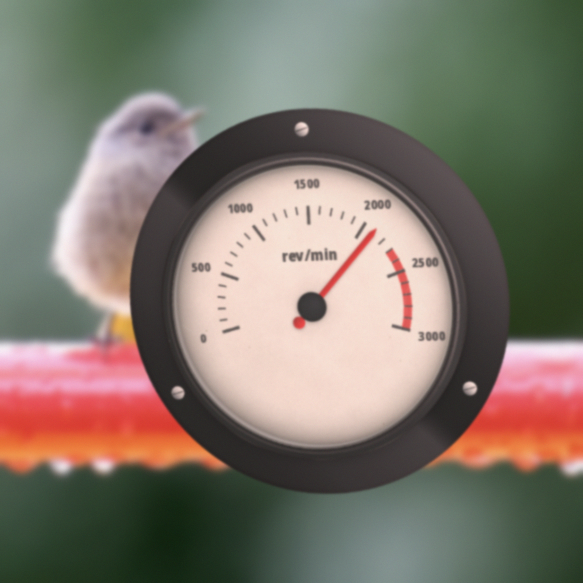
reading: 2100; rpm
